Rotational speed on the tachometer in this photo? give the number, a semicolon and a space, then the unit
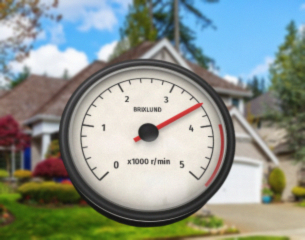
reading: 3600; rpm
